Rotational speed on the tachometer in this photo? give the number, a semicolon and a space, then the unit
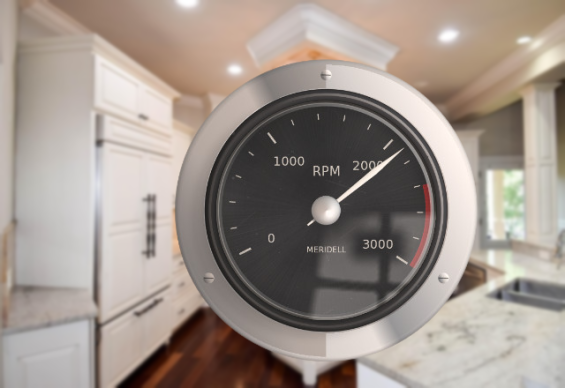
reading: 2100; rpm
